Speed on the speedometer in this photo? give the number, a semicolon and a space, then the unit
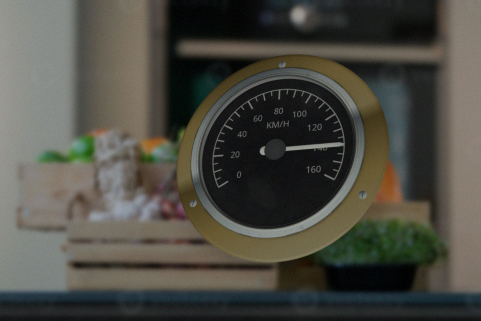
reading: 140; km/h
